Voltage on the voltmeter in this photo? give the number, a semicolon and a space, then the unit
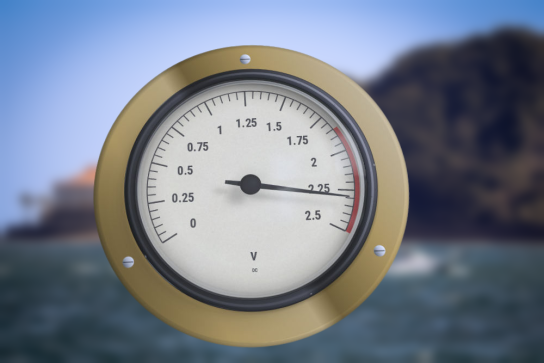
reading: 2.3; V
